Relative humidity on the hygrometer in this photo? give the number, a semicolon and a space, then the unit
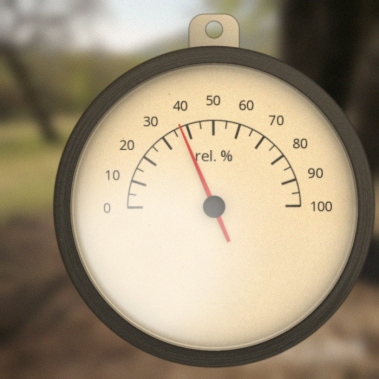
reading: 37.5; %
